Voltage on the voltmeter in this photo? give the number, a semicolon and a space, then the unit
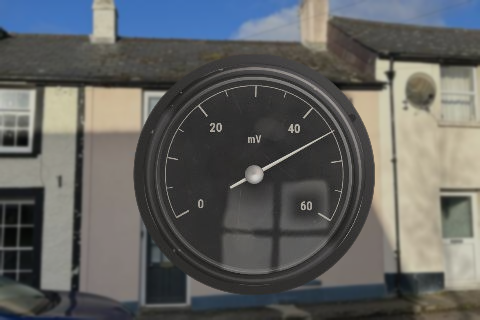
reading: 45; mV
